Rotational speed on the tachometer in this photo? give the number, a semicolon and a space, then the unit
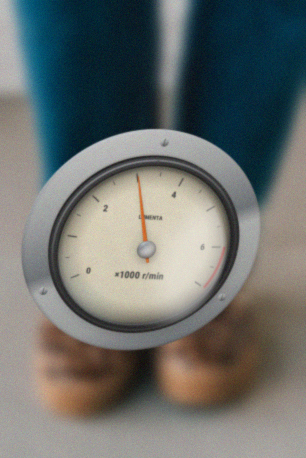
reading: 3000; rpm
